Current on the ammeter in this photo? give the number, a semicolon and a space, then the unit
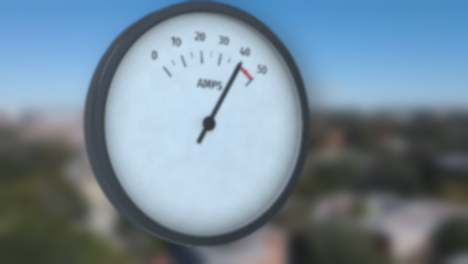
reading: 40; A
